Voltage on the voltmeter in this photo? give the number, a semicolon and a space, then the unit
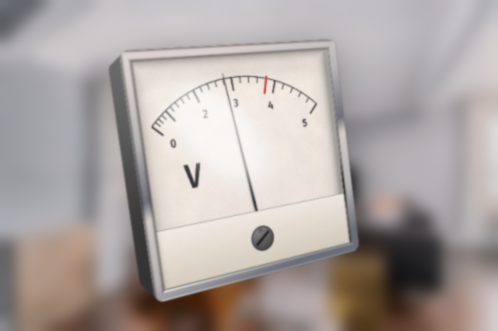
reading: 2.8; V
